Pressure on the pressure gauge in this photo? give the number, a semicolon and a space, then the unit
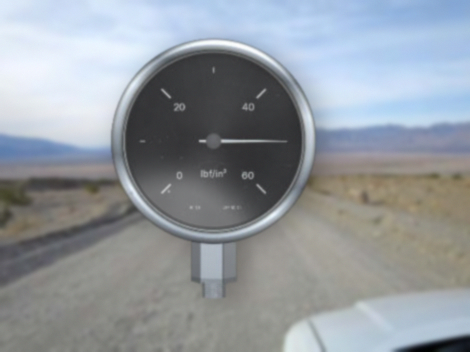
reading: 50; psi
